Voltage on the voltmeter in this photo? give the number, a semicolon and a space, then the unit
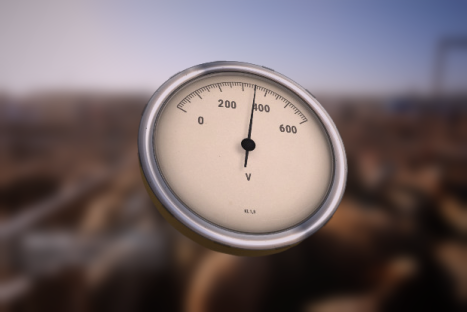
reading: 350; V
